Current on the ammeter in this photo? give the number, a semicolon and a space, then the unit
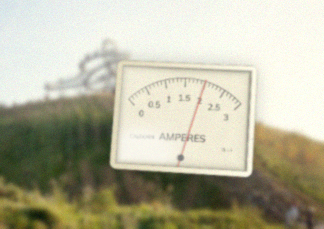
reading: 2; A
